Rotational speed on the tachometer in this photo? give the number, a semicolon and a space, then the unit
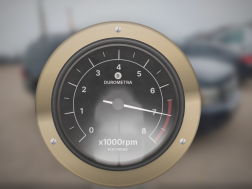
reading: 7000; rpm
